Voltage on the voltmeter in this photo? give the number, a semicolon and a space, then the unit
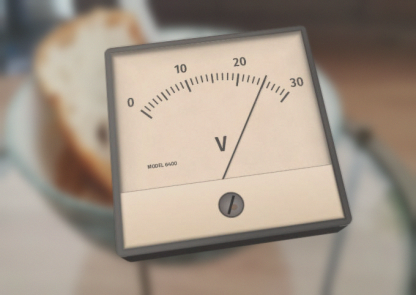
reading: 25; V
